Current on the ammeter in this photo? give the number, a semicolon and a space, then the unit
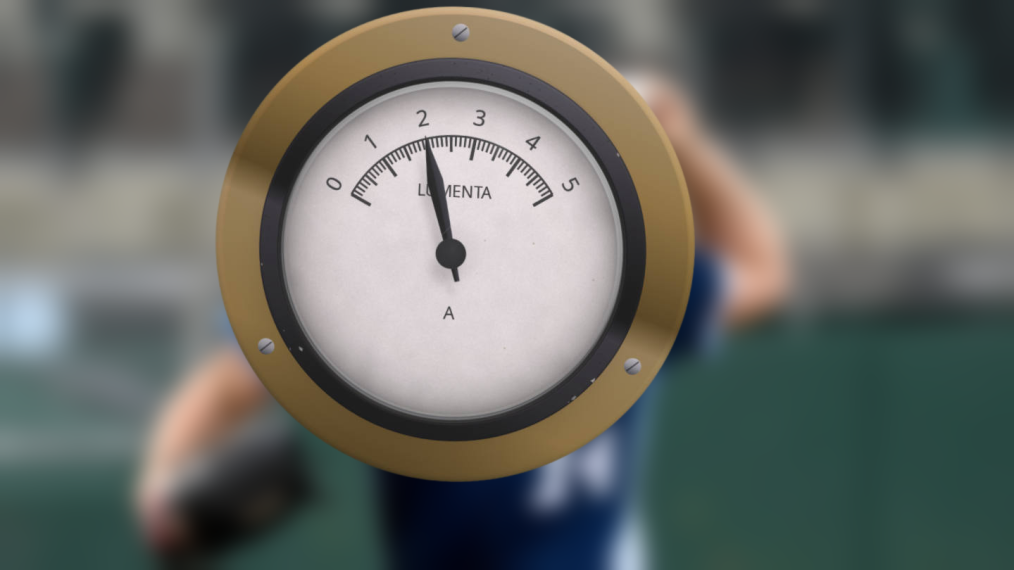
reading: 2; A
